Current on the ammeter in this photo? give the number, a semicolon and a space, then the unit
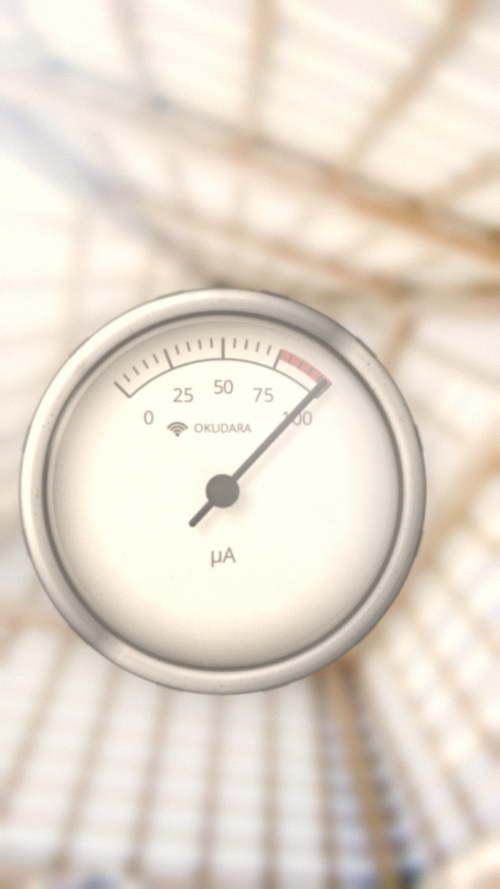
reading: 97.5; µA
